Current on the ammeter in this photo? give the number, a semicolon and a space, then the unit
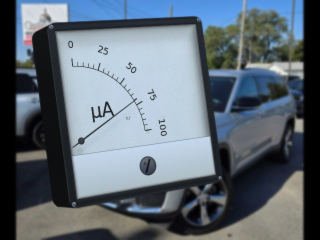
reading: 70; µA
